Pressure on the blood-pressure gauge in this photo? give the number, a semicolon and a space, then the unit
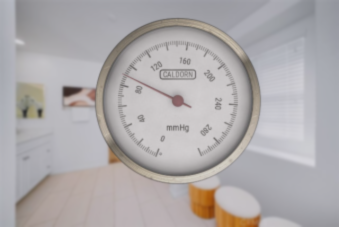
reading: 90; mmHg
